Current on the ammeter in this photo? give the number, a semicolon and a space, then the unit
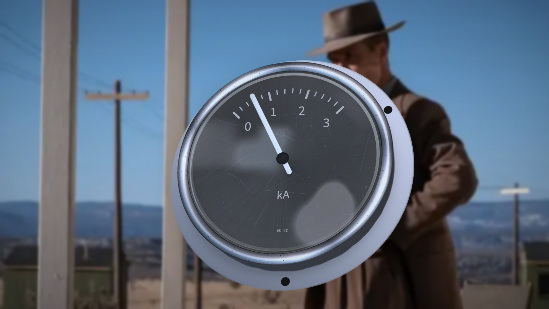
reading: 0.6; kA
